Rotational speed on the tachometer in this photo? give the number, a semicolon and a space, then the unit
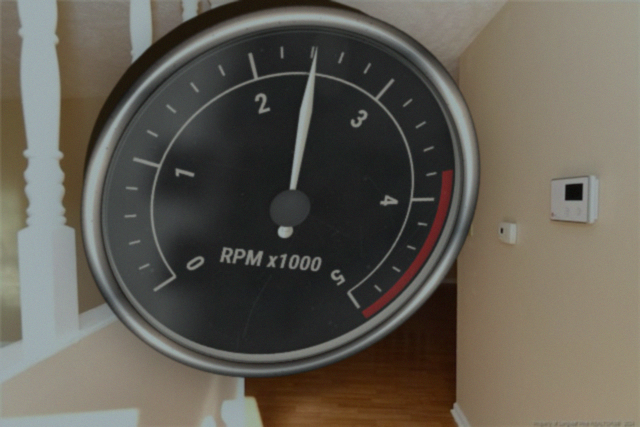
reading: 2400; rpm
